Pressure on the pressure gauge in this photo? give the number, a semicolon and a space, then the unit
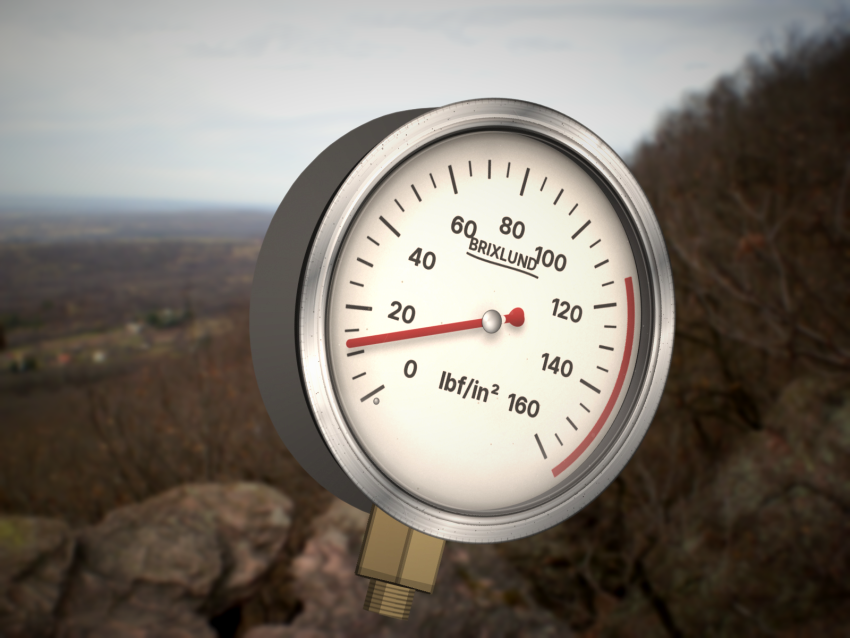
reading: 12.5; psi
